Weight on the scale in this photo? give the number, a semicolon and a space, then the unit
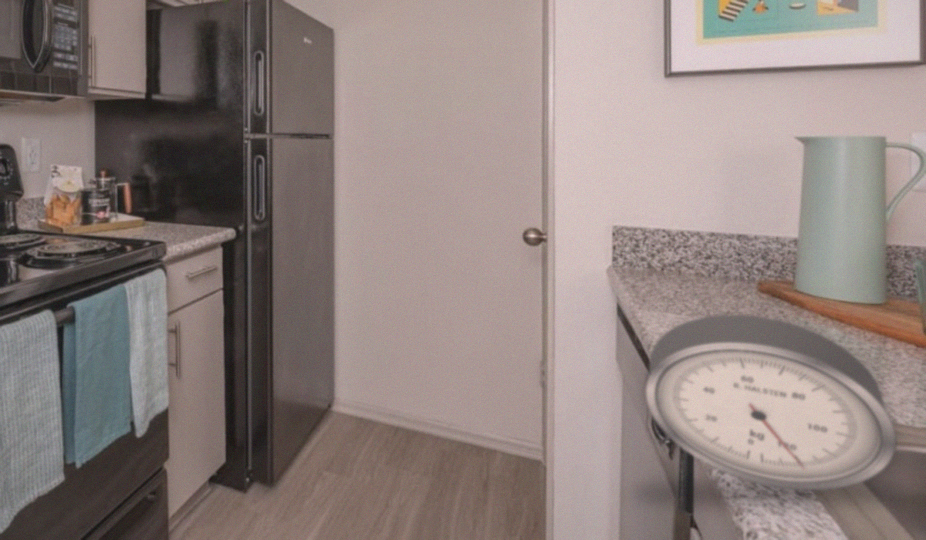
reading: 120; kg
